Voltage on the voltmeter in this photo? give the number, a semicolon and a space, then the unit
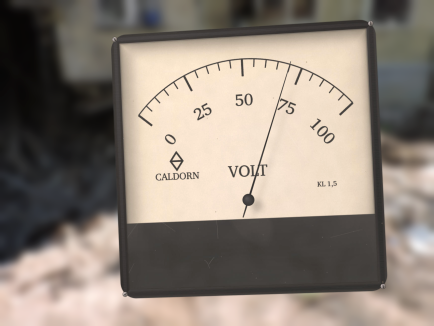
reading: 70; V
